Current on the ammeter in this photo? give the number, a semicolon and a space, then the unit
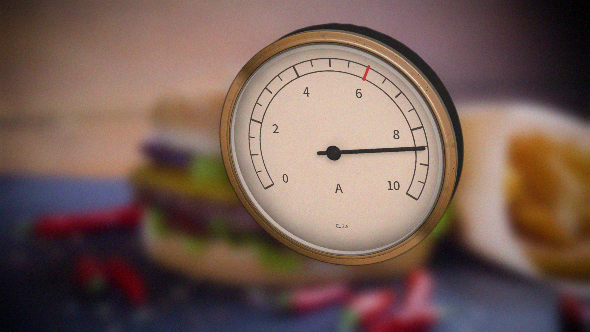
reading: 8.5; A
